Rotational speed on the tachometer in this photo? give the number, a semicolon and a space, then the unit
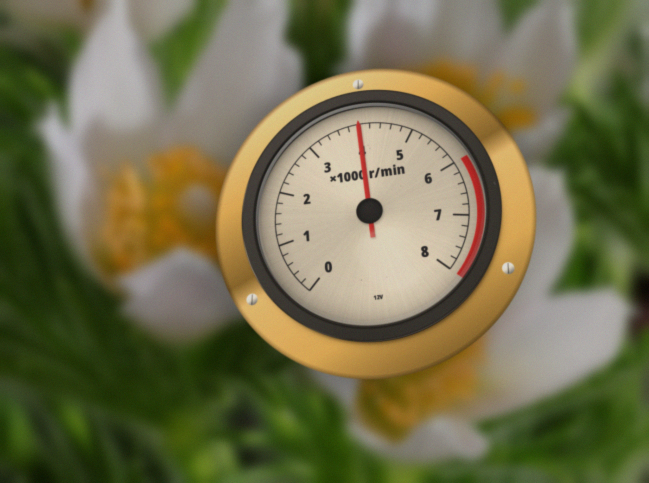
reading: 4000; rpm
